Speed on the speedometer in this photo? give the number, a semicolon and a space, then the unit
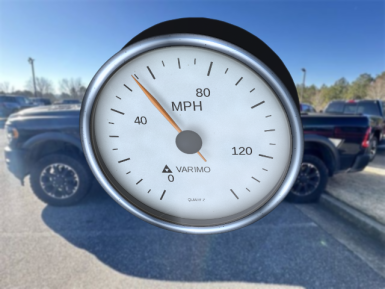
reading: 55; mph
